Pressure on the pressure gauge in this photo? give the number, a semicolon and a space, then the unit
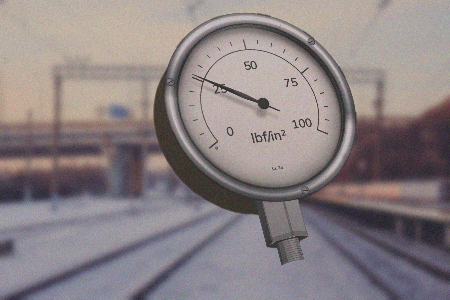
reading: 25; psi
